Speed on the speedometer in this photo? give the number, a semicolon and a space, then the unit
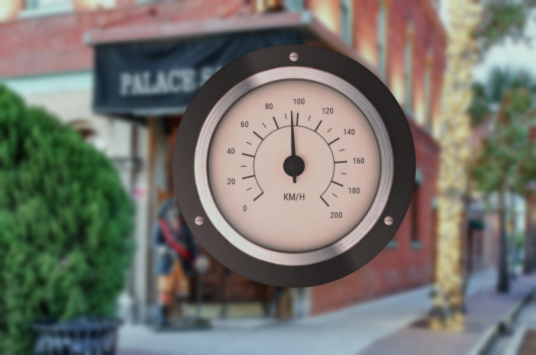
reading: 95; km/h
